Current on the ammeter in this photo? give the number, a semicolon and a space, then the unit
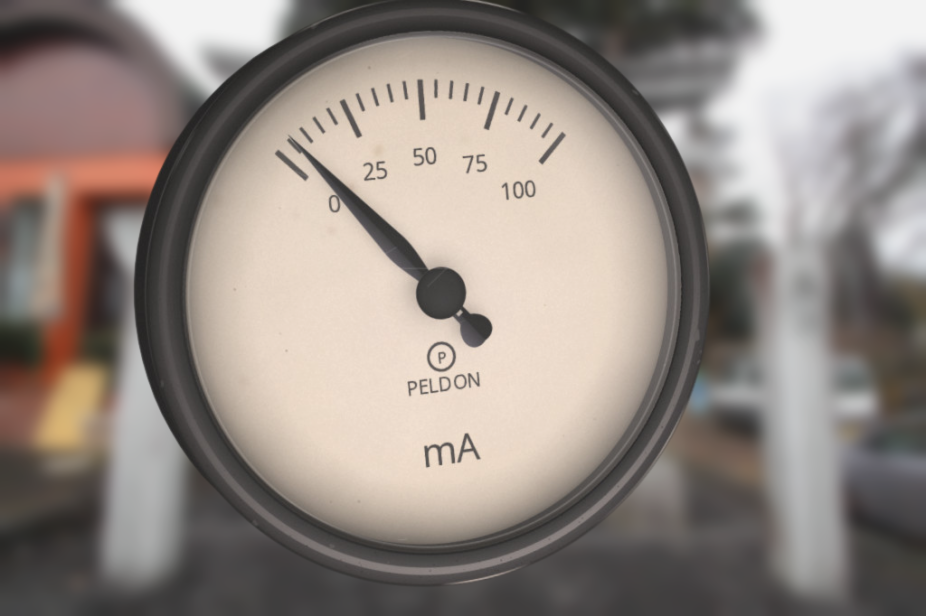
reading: 5; mA
